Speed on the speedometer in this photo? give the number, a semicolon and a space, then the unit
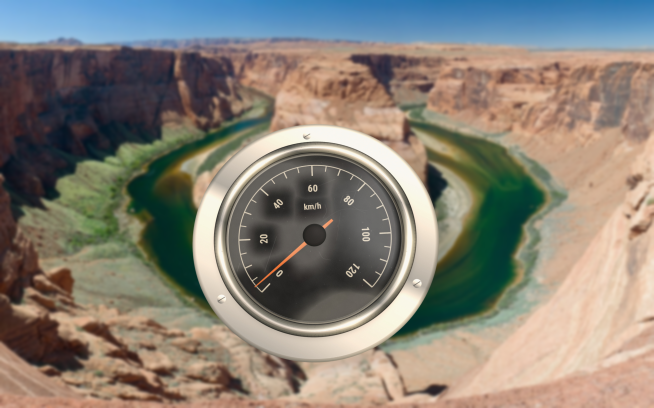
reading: 2.5; km/h
